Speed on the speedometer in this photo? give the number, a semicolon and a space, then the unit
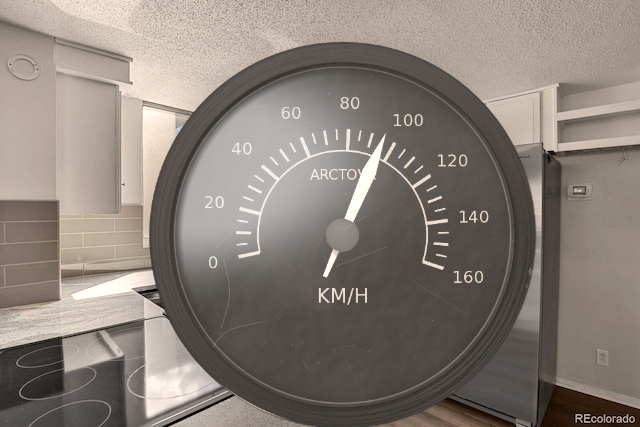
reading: 95; km/h
